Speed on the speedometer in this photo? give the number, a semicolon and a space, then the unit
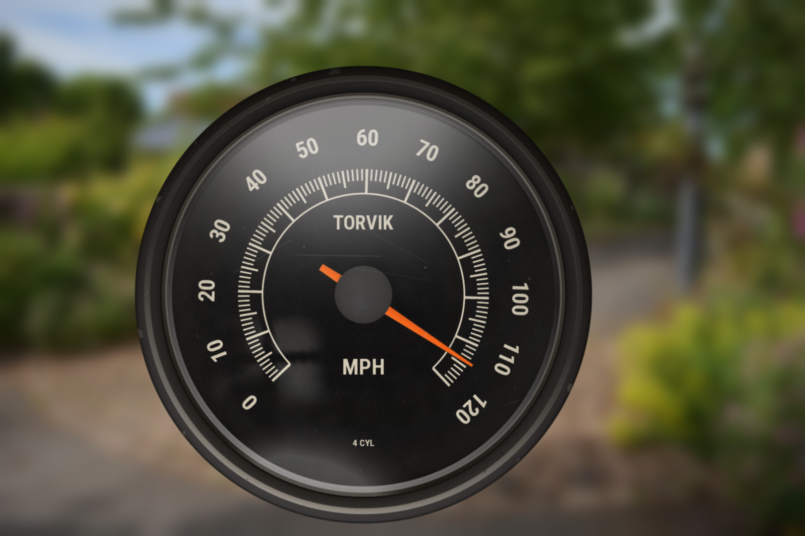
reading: 114; mph
